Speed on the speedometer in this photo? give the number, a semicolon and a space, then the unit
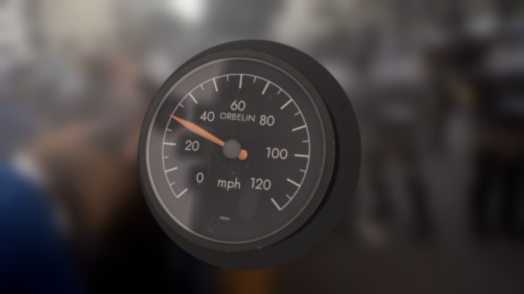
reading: 30; mph
